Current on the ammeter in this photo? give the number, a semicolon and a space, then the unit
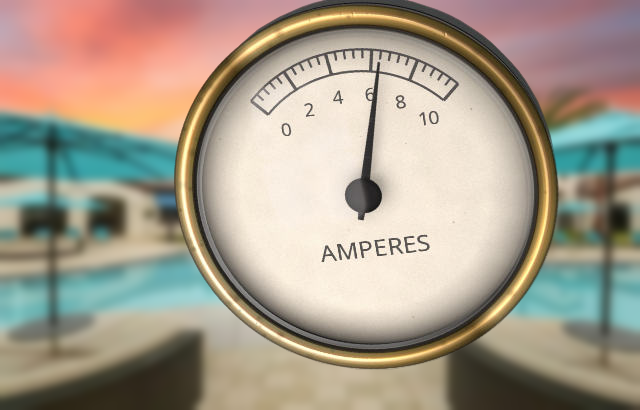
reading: 6.4; A
